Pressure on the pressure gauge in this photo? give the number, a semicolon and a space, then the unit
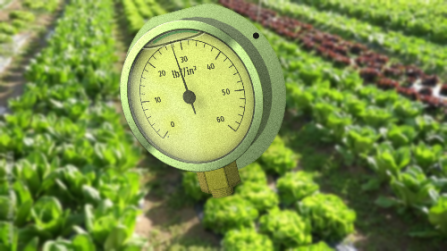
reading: 28; psi
